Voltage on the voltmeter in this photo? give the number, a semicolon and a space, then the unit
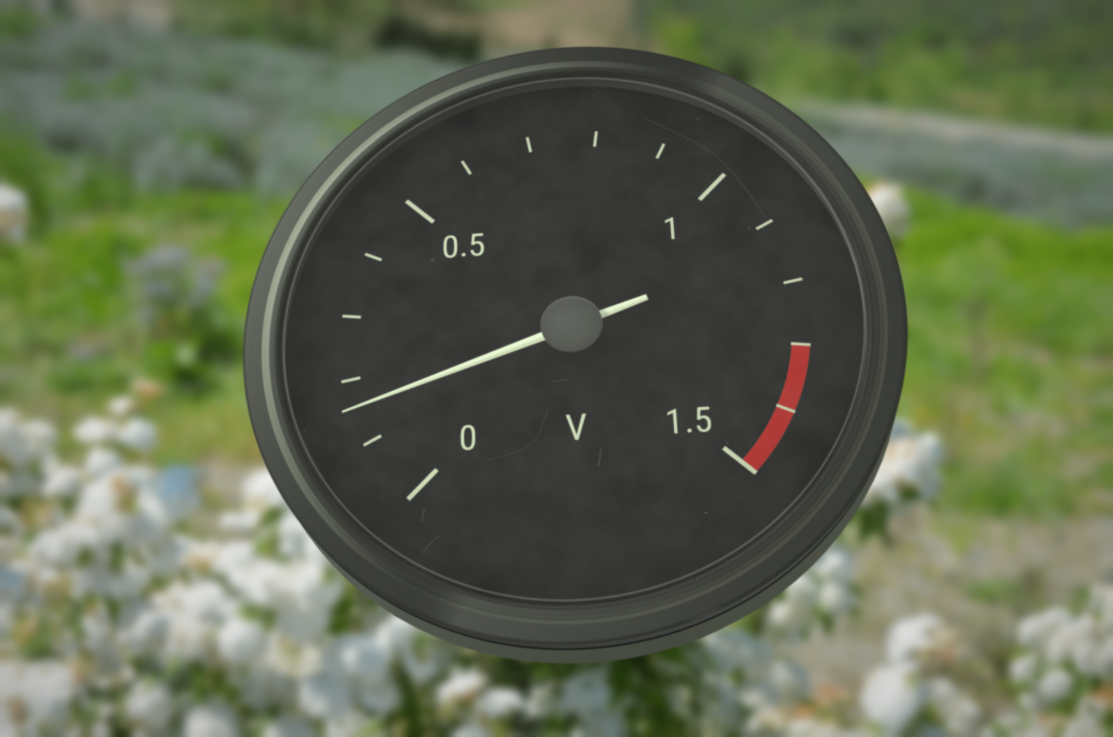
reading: 0.15; V
